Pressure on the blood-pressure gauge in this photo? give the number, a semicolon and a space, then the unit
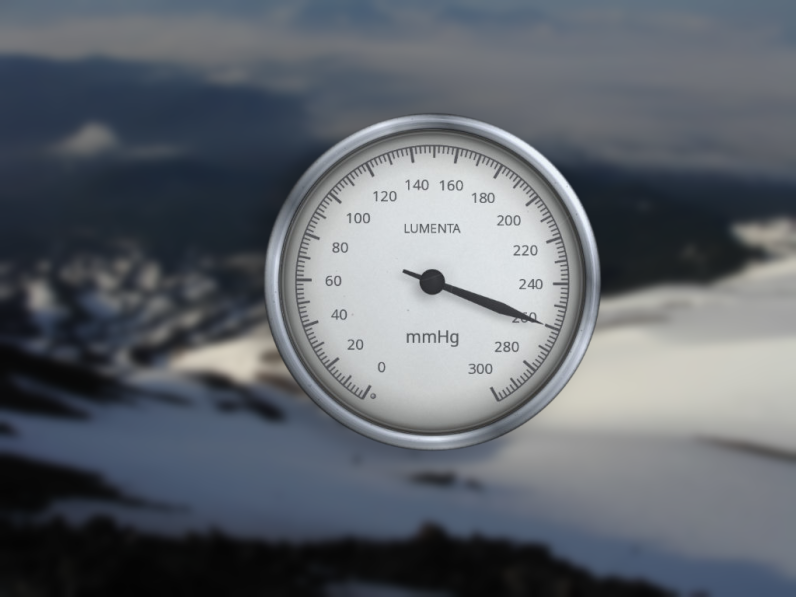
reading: 260; mmHg
